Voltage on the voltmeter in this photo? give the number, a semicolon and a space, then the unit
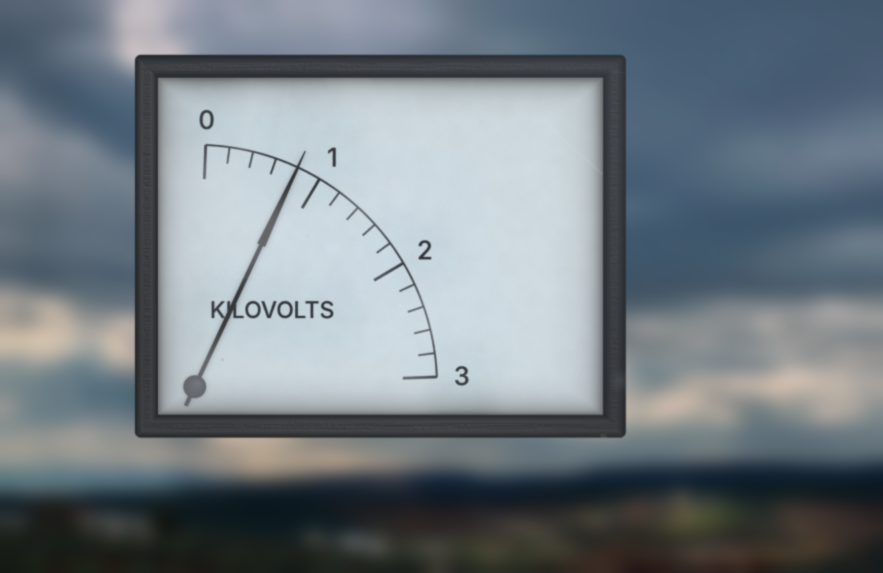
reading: 0.8; kV
